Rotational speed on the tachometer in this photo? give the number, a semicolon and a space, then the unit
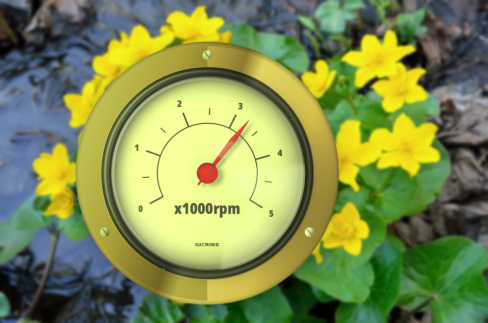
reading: 3250; rpm
